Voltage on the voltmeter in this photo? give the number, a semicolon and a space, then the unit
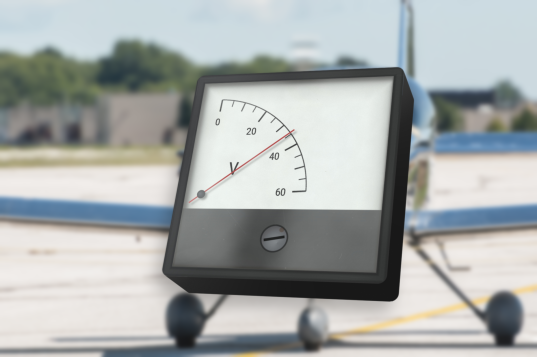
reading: 35; V
